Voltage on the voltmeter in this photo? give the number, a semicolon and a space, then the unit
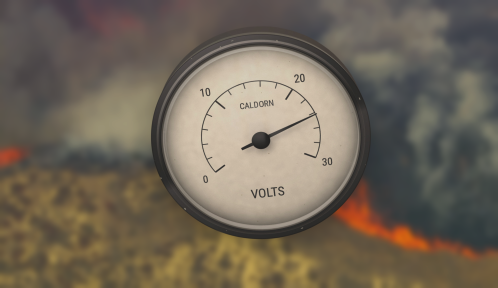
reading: 24; V
